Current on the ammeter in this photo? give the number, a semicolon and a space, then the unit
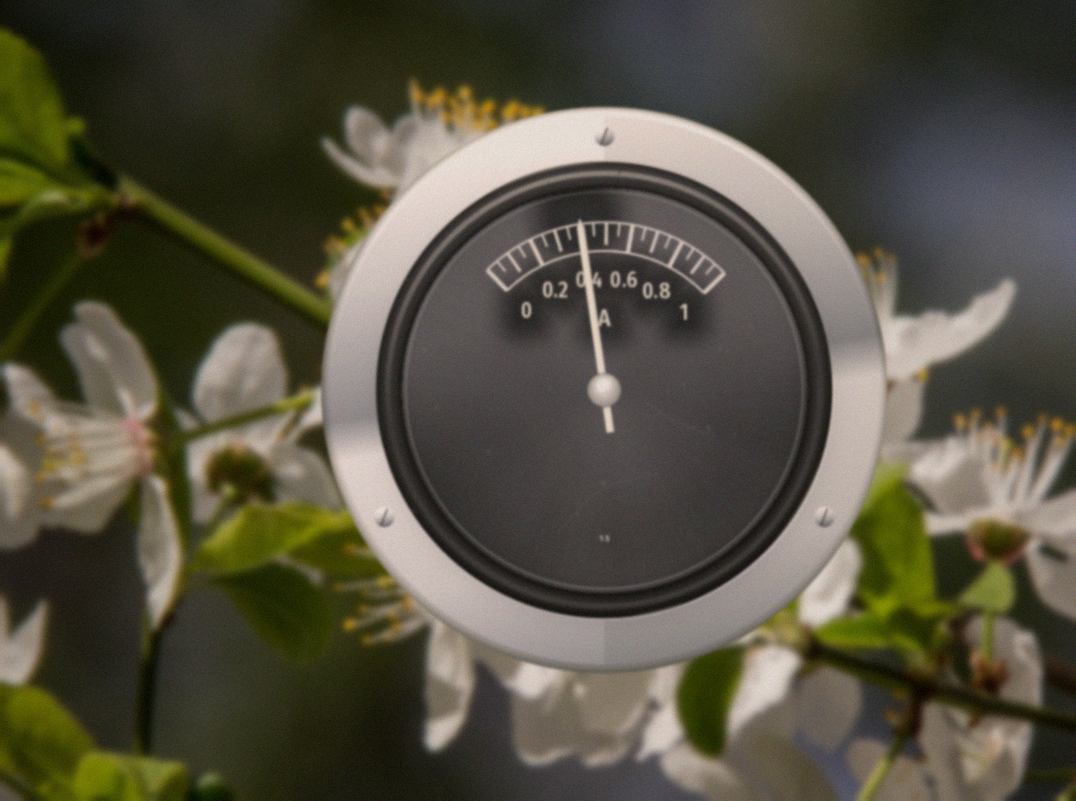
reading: 0.4; A
